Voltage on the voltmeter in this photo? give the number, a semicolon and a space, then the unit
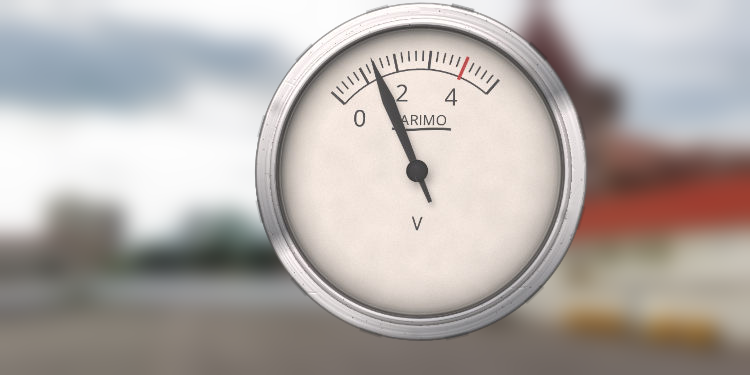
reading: 1.4; V
